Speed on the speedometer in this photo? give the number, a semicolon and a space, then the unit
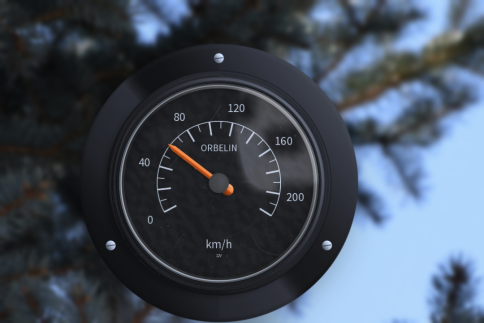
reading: 60; km/h
